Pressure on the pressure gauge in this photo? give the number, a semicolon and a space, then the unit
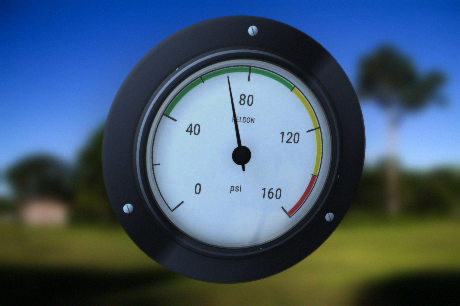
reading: 70; psi
